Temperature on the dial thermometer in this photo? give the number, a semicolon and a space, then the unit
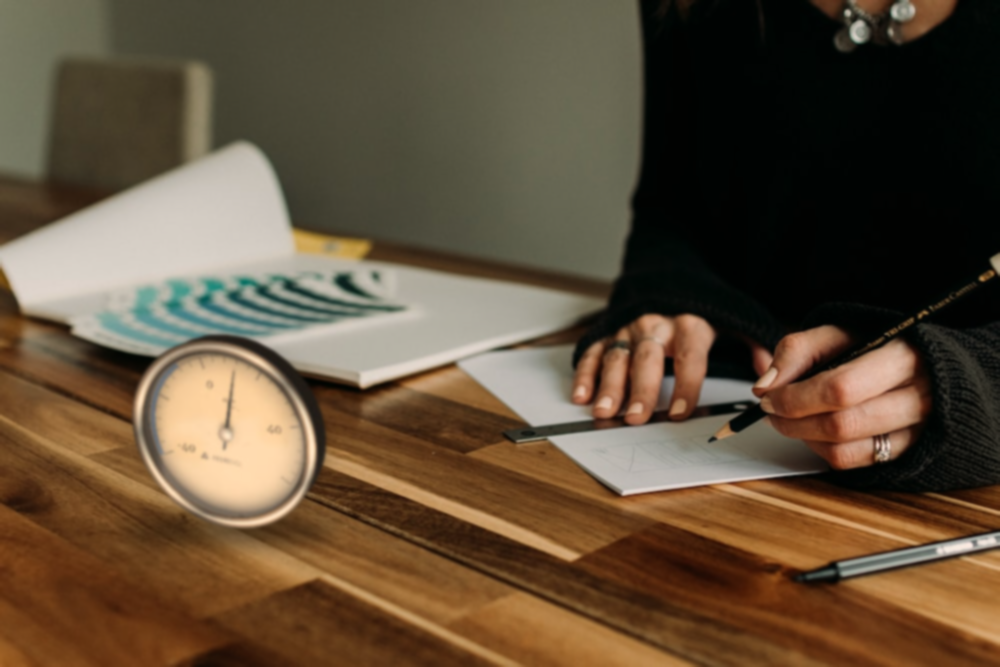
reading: 12; °C
